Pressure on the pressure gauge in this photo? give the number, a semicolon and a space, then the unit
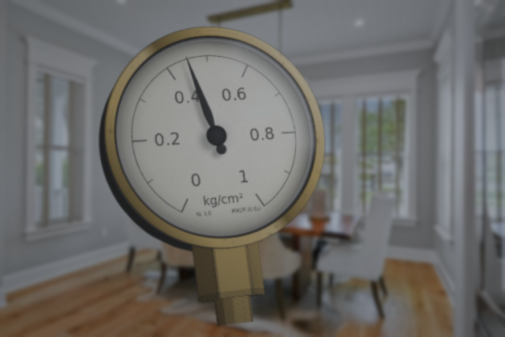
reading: 0.45; kg/cm²
